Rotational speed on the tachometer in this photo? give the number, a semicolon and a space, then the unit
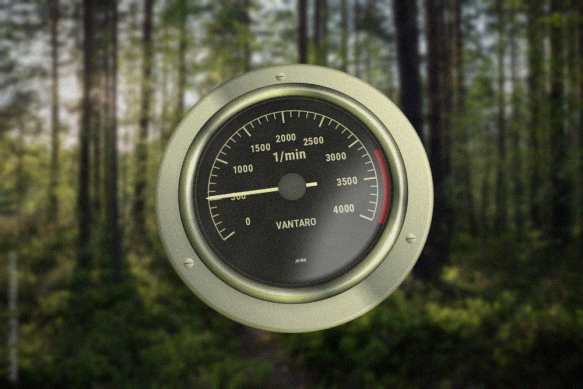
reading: 500; rpm
